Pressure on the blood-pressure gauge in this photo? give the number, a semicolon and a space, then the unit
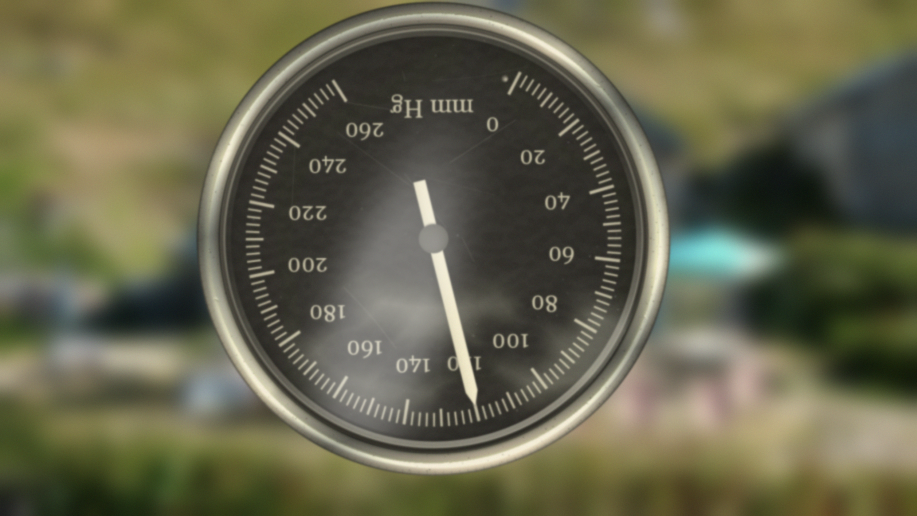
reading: 120; mmHg
